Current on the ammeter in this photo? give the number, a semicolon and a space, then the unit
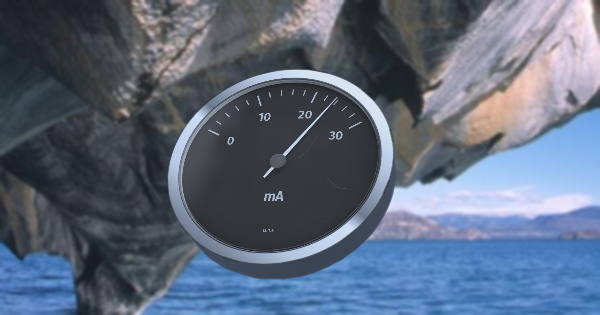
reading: 24; mA
